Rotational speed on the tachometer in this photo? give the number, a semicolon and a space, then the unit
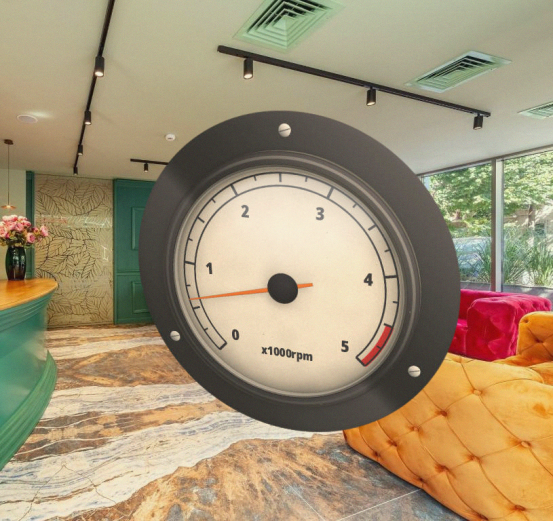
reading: 625; rpm
